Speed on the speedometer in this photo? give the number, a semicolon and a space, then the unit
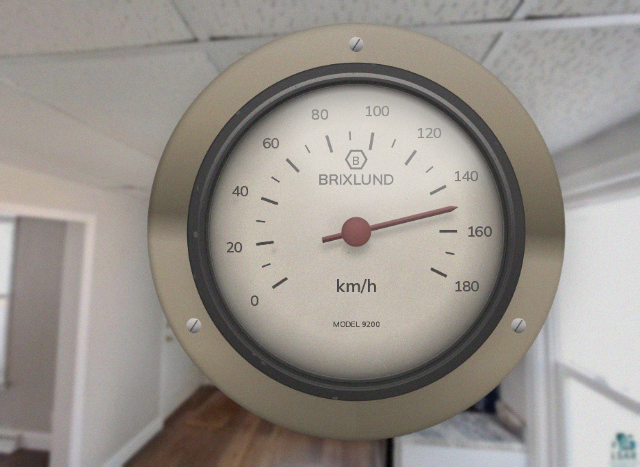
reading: 150; km/h
